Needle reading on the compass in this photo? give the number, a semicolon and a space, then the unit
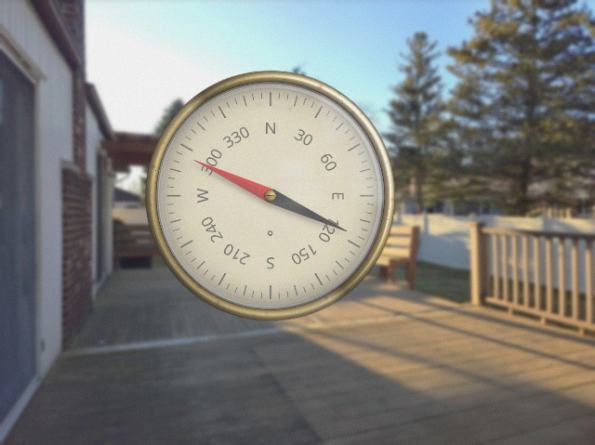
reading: 295; °
